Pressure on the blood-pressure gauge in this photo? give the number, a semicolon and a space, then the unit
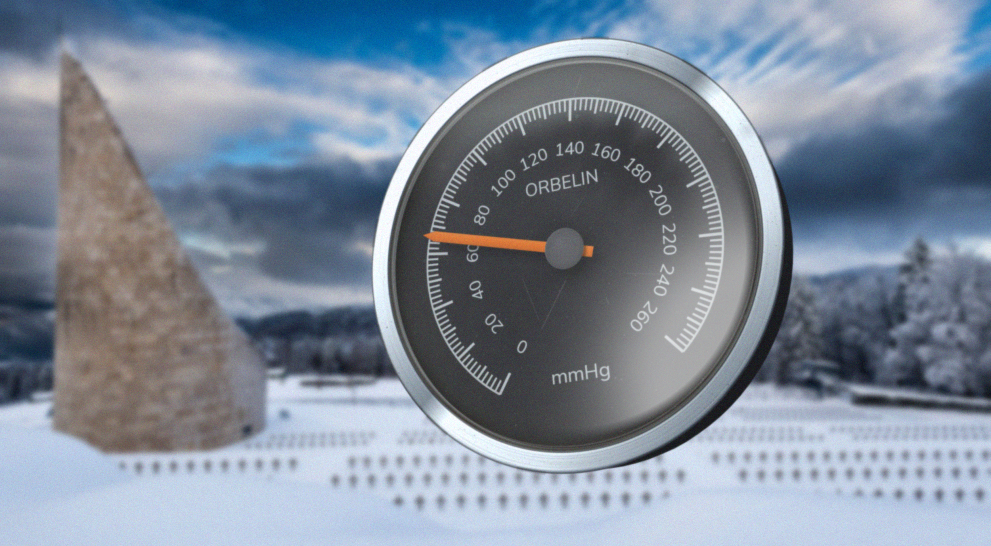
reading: 66; mmHg
